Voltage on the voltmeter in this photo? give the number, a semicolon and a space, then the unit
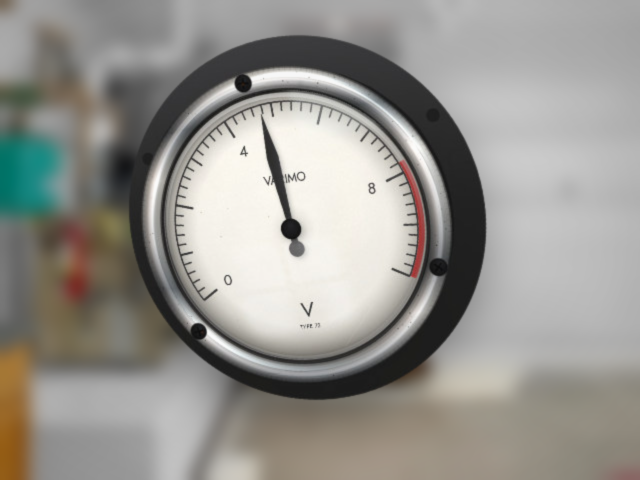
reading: 4.8; V
